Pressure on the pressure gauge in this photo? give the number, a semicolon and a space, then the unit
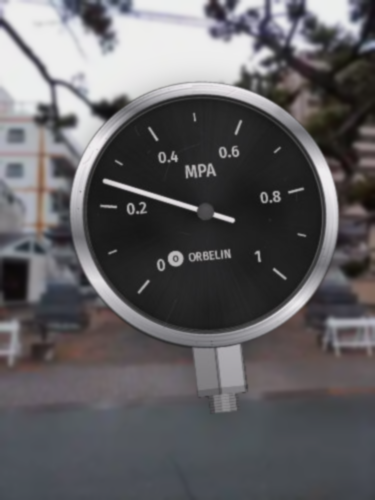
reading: 0.25; MPa
